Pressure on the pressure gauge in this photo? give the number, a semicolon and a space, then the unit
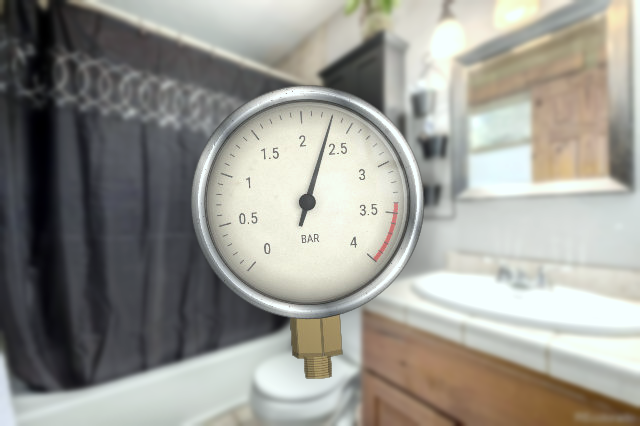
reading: 2.3; bar
